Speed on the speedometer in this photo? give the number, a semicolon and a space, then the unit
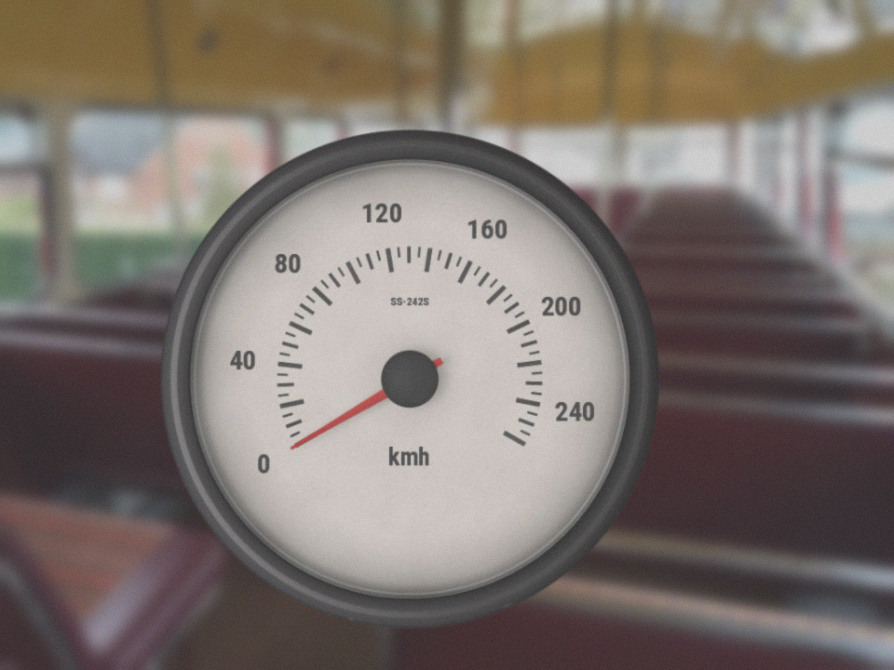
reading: 0; km/h
